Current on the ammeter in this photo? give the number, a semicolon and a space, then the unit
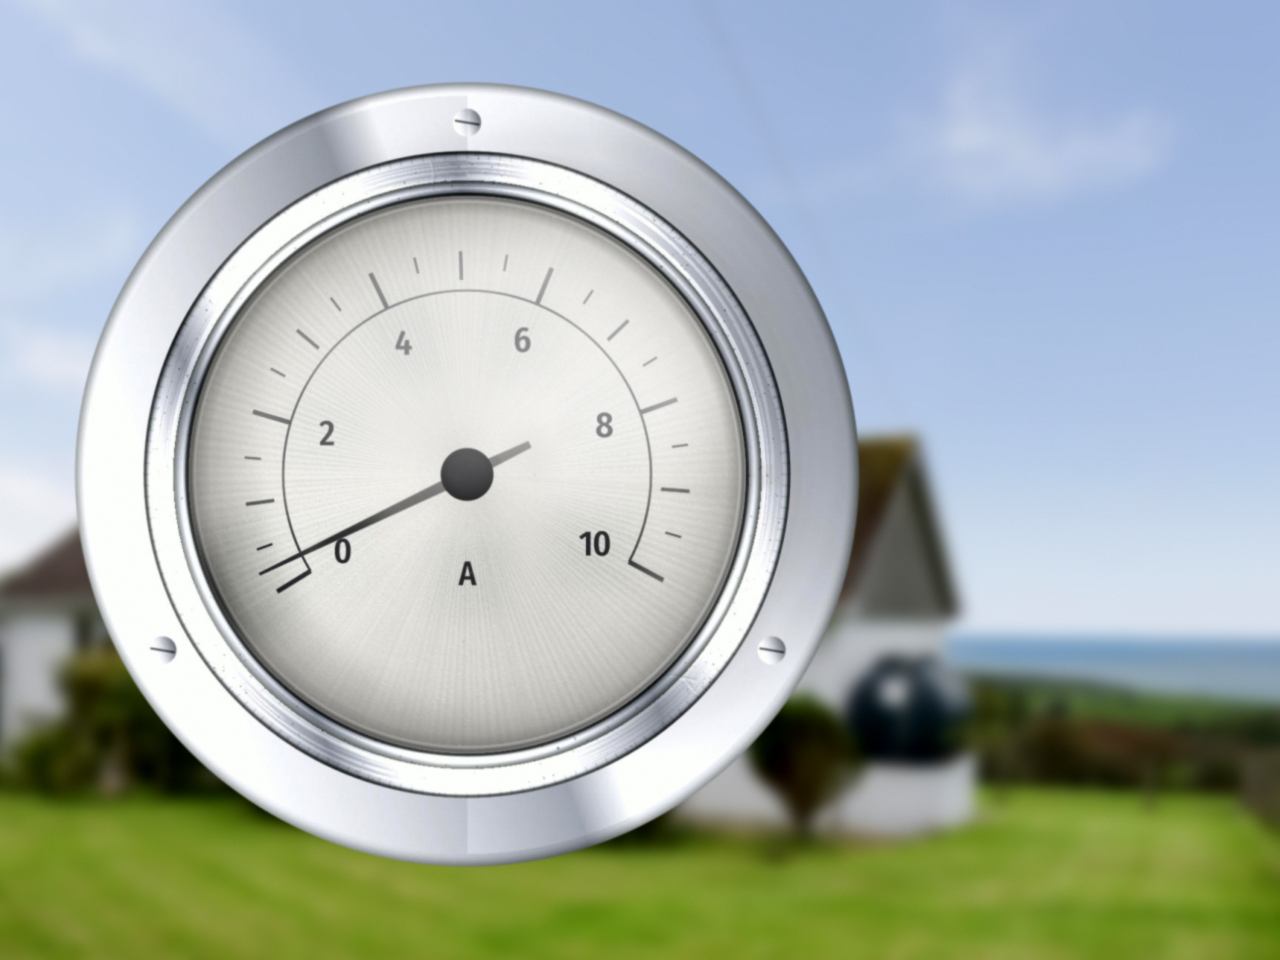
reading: 0.25; A
